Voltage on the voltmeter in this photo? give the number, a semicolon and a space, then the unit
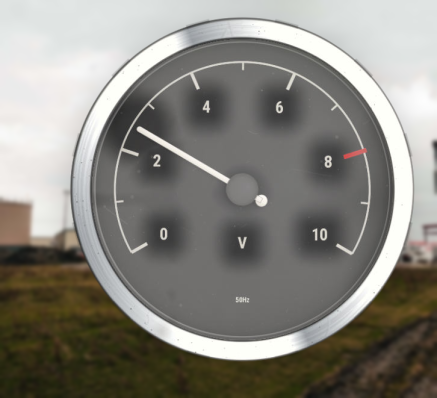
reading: 2.5; V
